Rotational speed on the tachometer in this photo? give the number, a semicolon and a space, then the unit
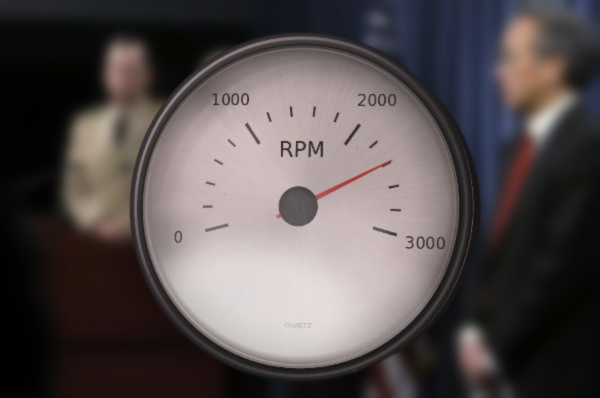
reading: 2400; rpm
